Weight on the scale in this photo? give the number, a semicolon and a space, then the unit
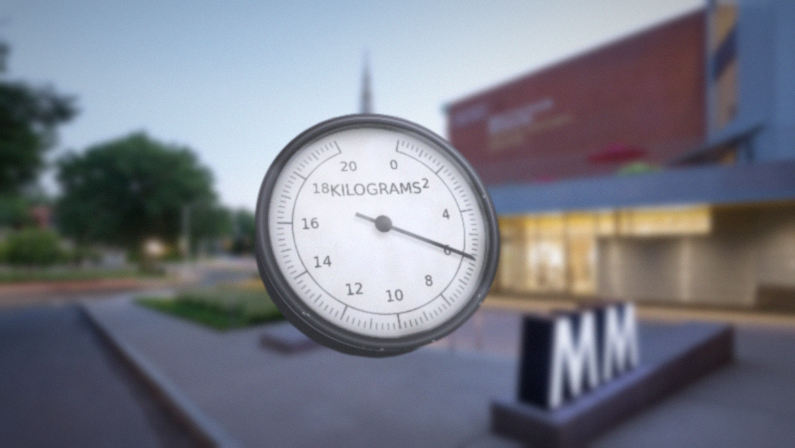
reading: 6; kg
